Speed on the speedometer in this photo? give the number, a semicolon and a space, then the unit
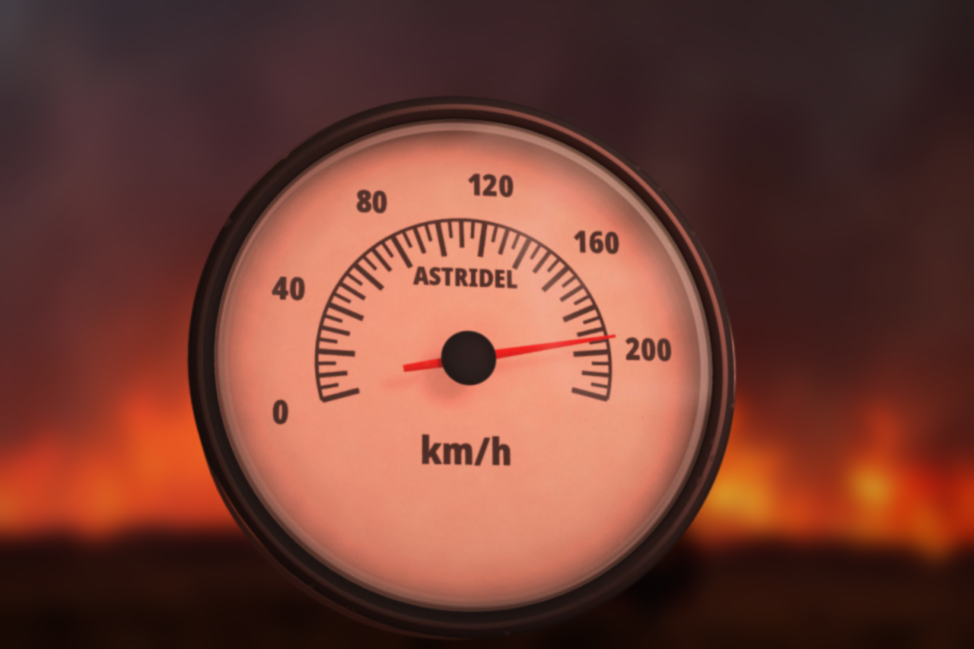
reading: 195; km/h
